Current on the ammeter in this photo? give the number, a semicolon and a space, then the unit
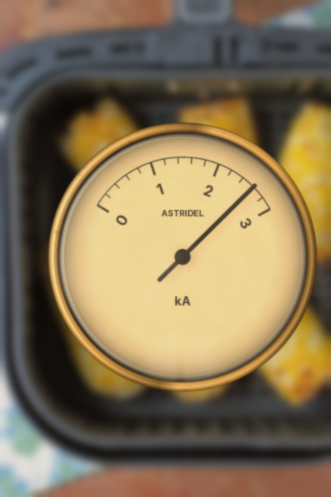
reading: 2.6; kA
